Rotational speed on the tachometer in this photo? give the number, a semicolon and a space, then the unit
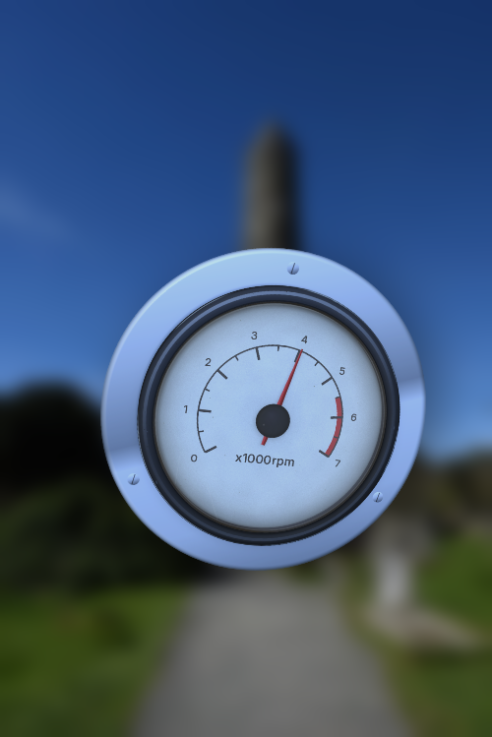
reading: 4000; rpm
